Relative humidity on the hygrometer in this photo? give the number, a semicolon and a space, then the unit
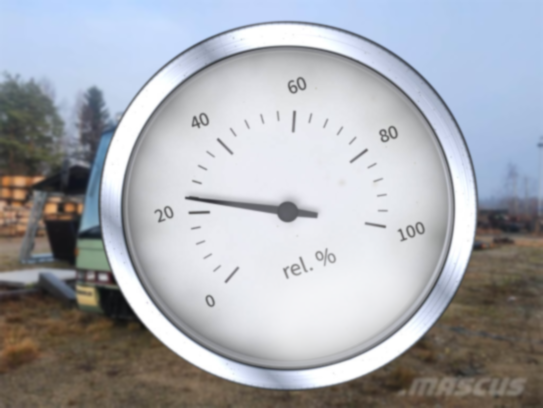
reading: 24; %
